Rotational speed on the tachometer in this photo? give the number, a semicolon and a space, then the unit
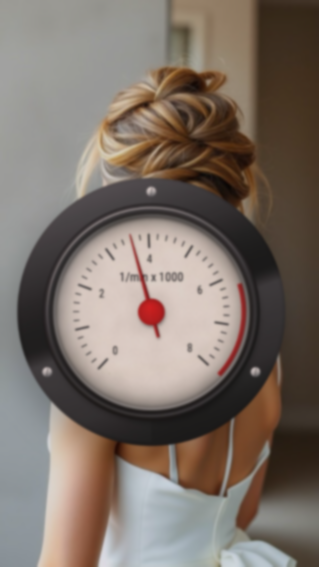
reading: 3600; rpm
